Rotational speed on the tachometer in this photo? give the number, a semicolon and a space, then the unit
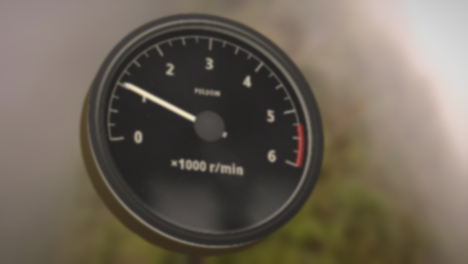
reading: 1000; rpm
